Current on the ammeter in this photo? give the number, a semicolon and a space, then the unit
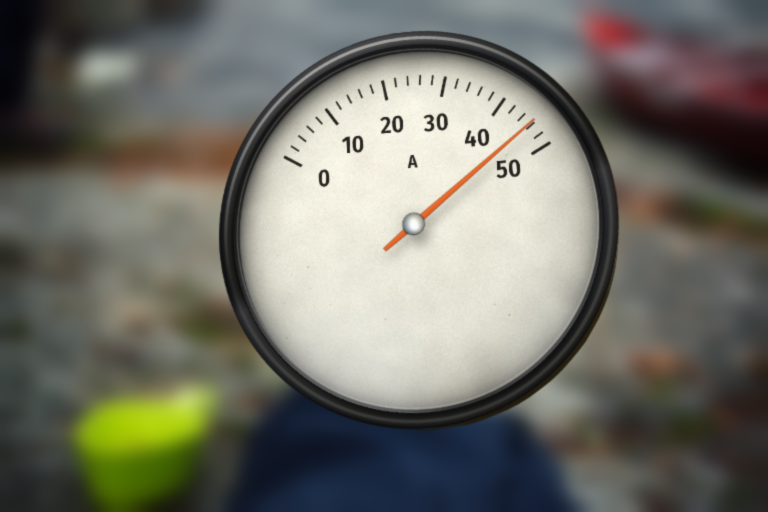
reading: 46; A
